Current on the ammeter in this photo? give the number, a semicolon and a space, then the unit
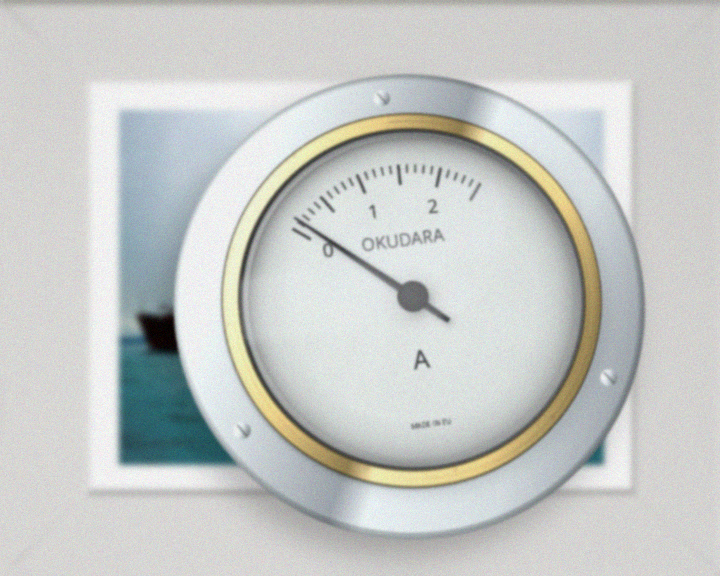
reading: 0.1; A
